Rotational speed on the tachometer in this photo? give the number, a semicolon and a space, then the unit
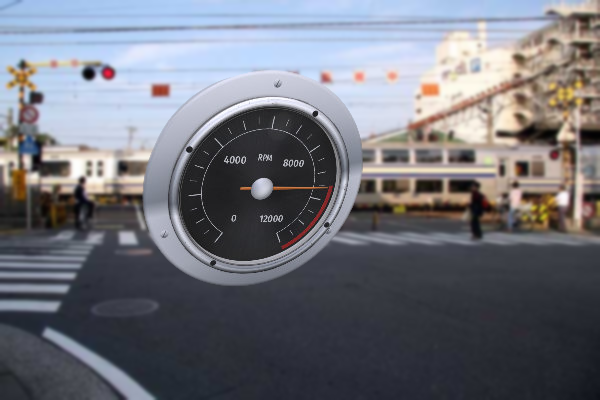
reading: 9500; rpm
